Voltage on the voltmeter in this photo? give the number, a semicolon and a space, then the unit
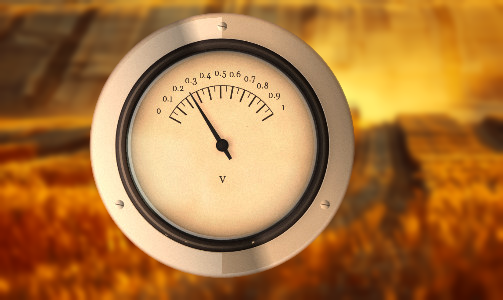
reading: 0.25; V
